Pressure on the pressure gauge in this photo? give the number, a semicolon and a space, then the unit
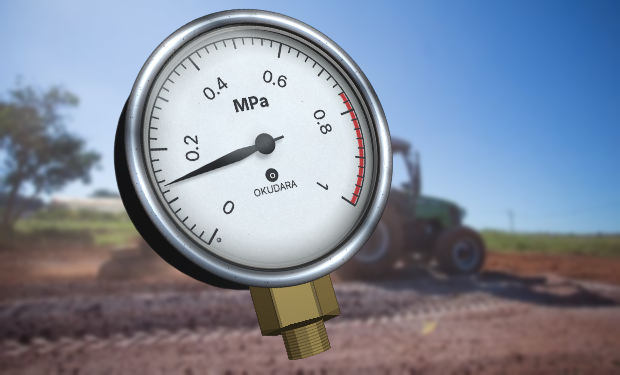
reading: 0.13; MPa
